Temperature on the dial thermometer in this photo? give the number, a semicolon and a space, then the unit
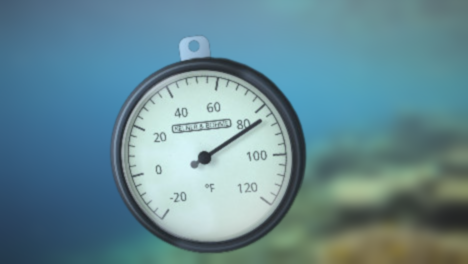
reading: 84; °F
